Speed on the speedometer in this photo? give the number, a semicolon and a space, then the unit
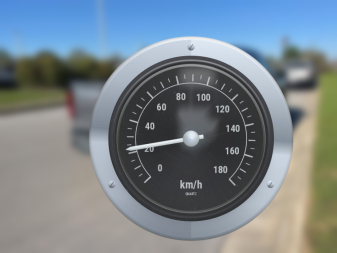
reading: 22.5; km/h
